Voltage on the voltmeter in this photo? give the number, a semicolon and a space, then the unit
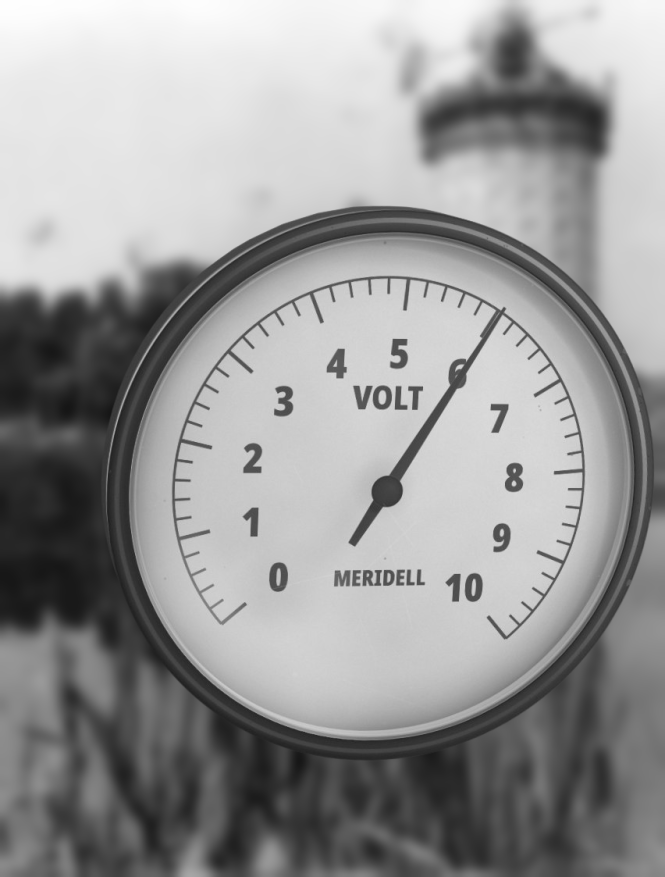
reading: 6; V
